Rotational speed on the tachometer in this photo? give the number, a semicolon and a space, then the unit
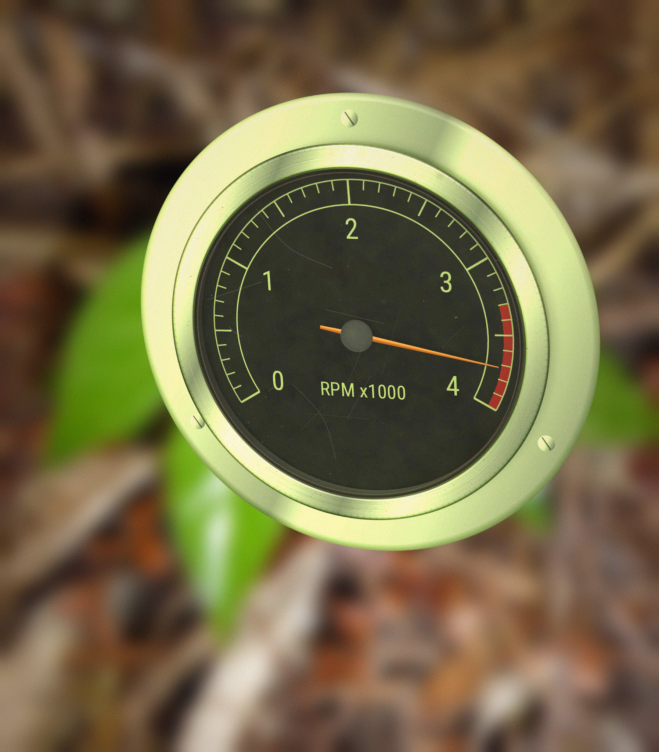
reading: 3700; rpm
